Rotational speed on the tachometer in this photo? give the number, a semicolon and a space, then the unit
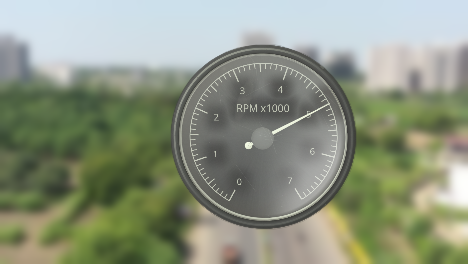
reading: 5000; rpm
